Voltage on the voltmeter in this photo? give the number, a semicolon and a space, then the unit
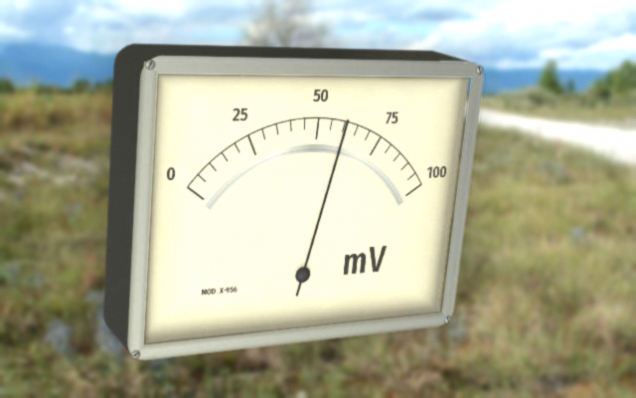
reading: 60; mV
